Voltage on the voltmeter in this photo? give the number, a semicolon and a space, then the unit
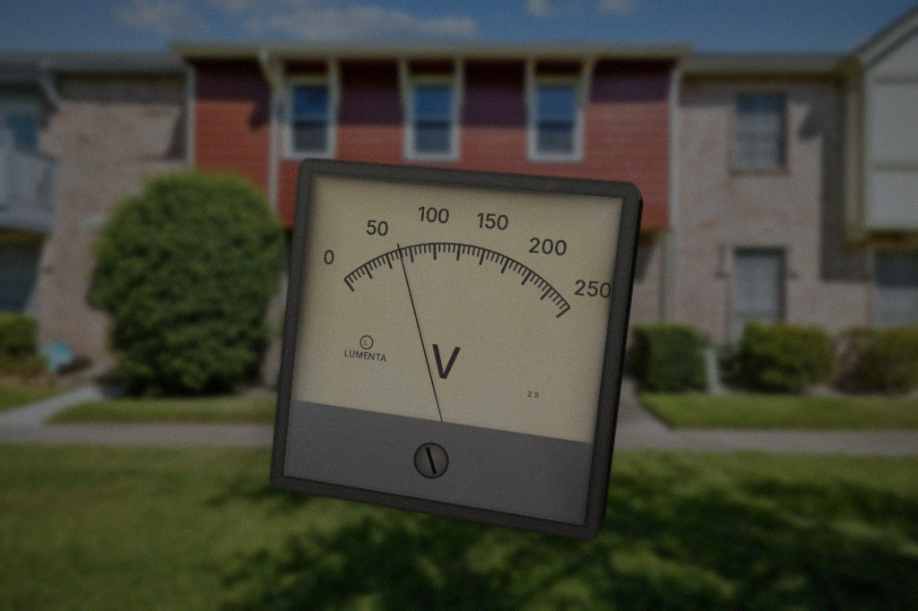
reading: 65; V
